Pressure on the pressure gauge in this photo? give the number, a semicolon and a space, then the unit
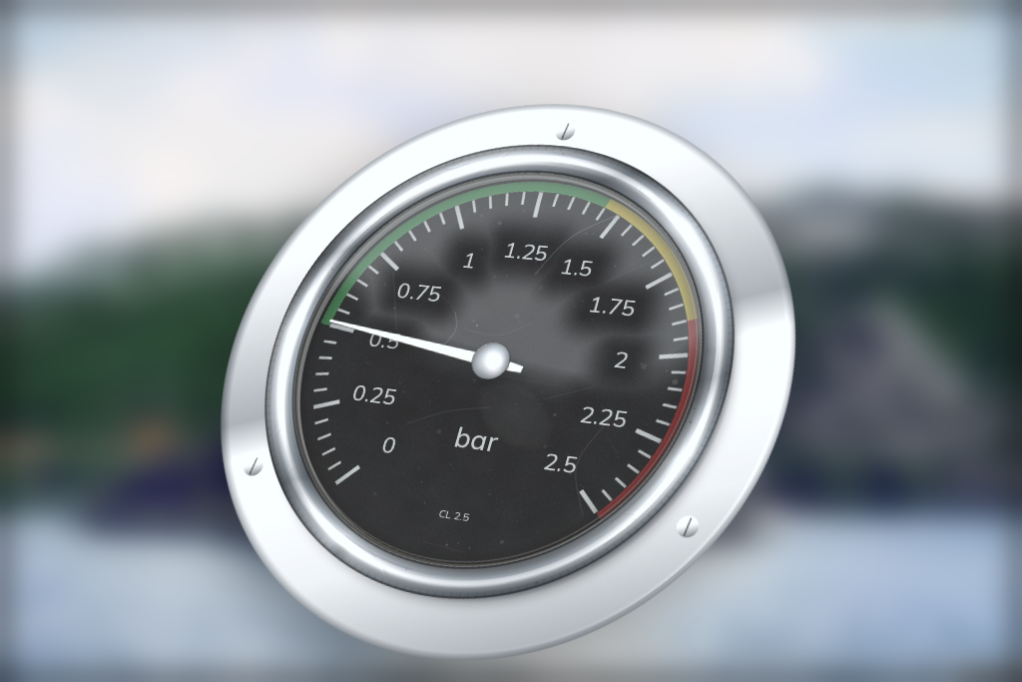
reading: 0.5; bar
